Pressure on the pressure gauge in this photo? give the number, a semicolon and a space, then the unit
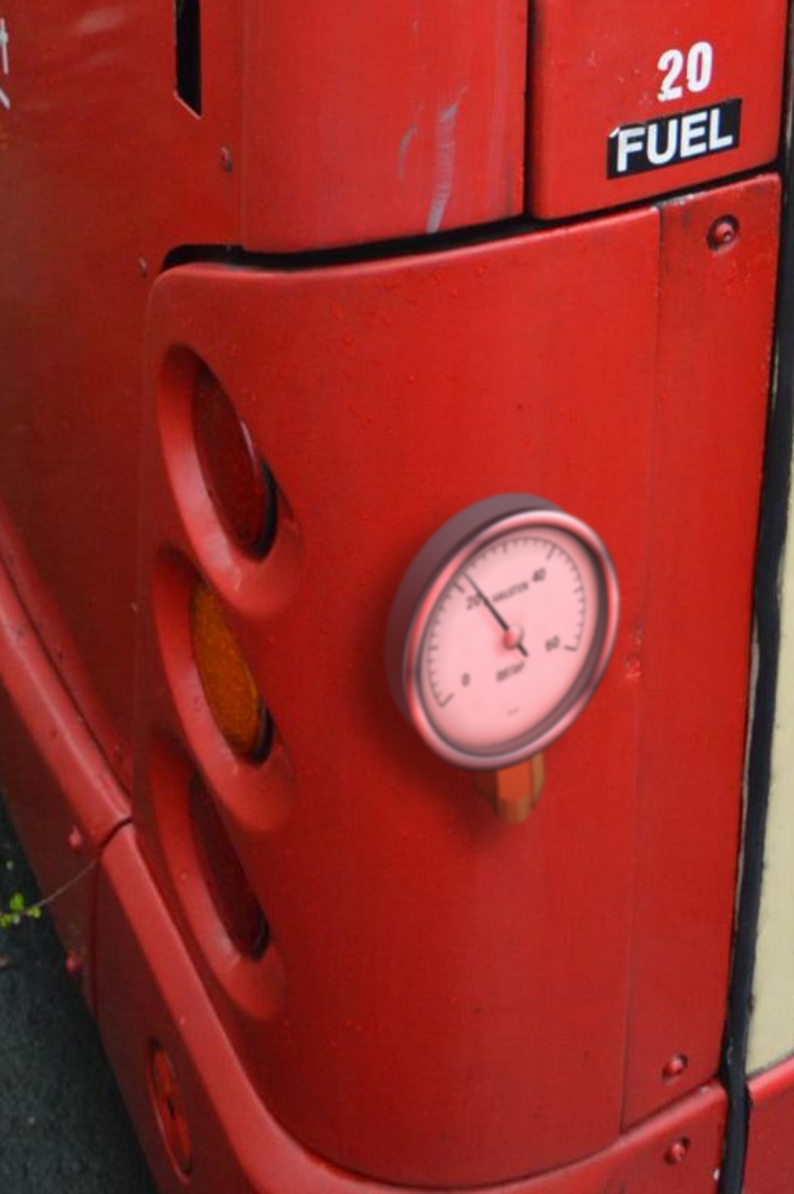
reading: 22; psi
